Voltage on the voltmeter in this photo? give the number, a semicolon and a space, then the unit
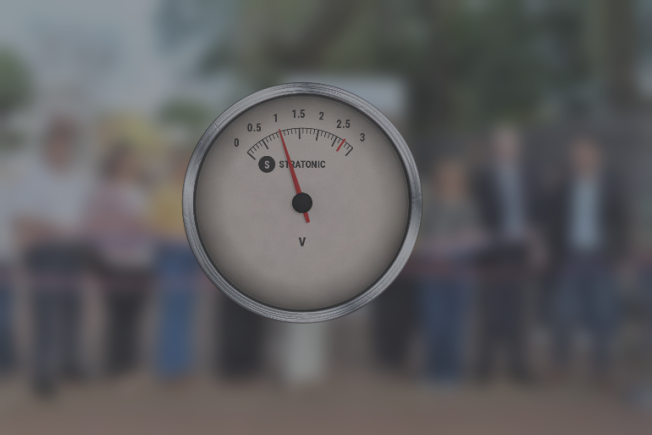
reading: 1; V
